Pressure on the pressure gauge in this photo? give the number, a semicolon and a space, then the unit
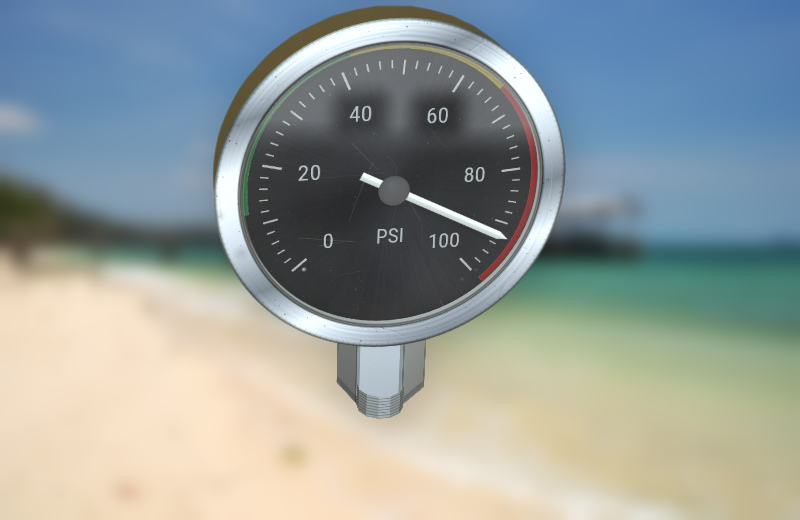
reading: 92; psi
